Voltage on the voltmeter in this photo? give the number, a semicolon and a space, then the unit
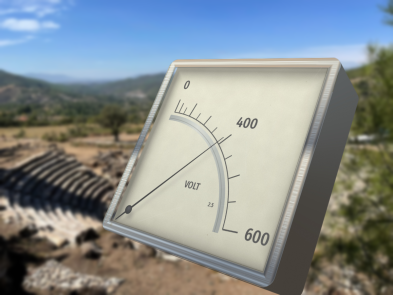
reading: 400; V
